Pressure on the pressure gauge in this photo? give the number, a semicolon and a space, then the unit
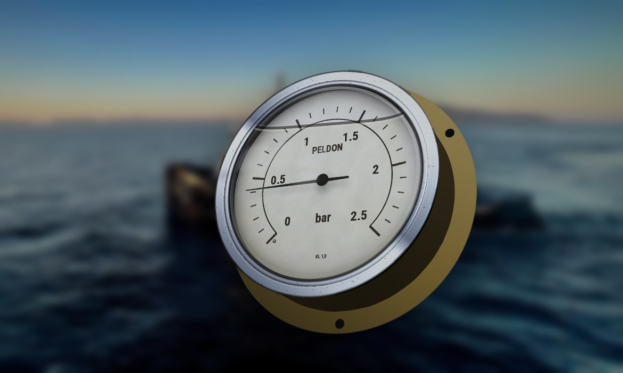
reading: 0.4; bar
